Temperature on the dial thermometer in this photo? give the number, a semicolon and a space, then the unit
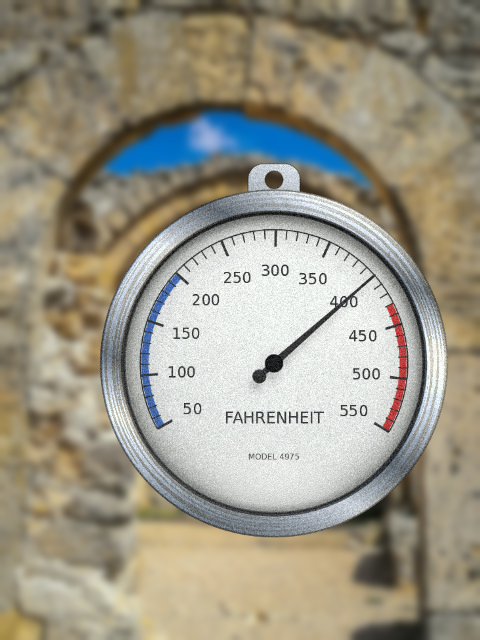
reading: 400; °F
